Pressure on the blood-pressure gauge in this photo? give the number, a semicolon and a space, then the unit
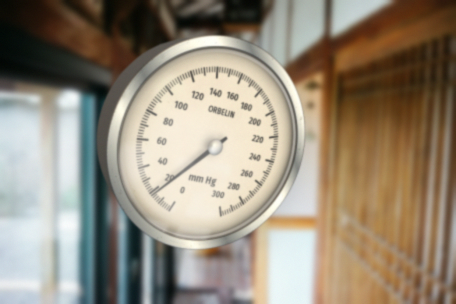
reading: 20; mmHg
